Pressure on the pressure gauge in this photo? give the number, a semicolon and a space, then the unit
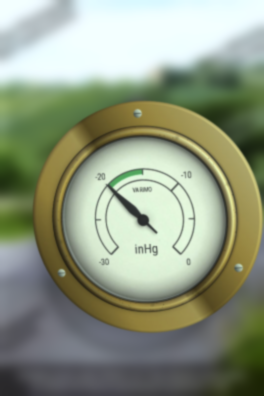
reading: -20; inHg
